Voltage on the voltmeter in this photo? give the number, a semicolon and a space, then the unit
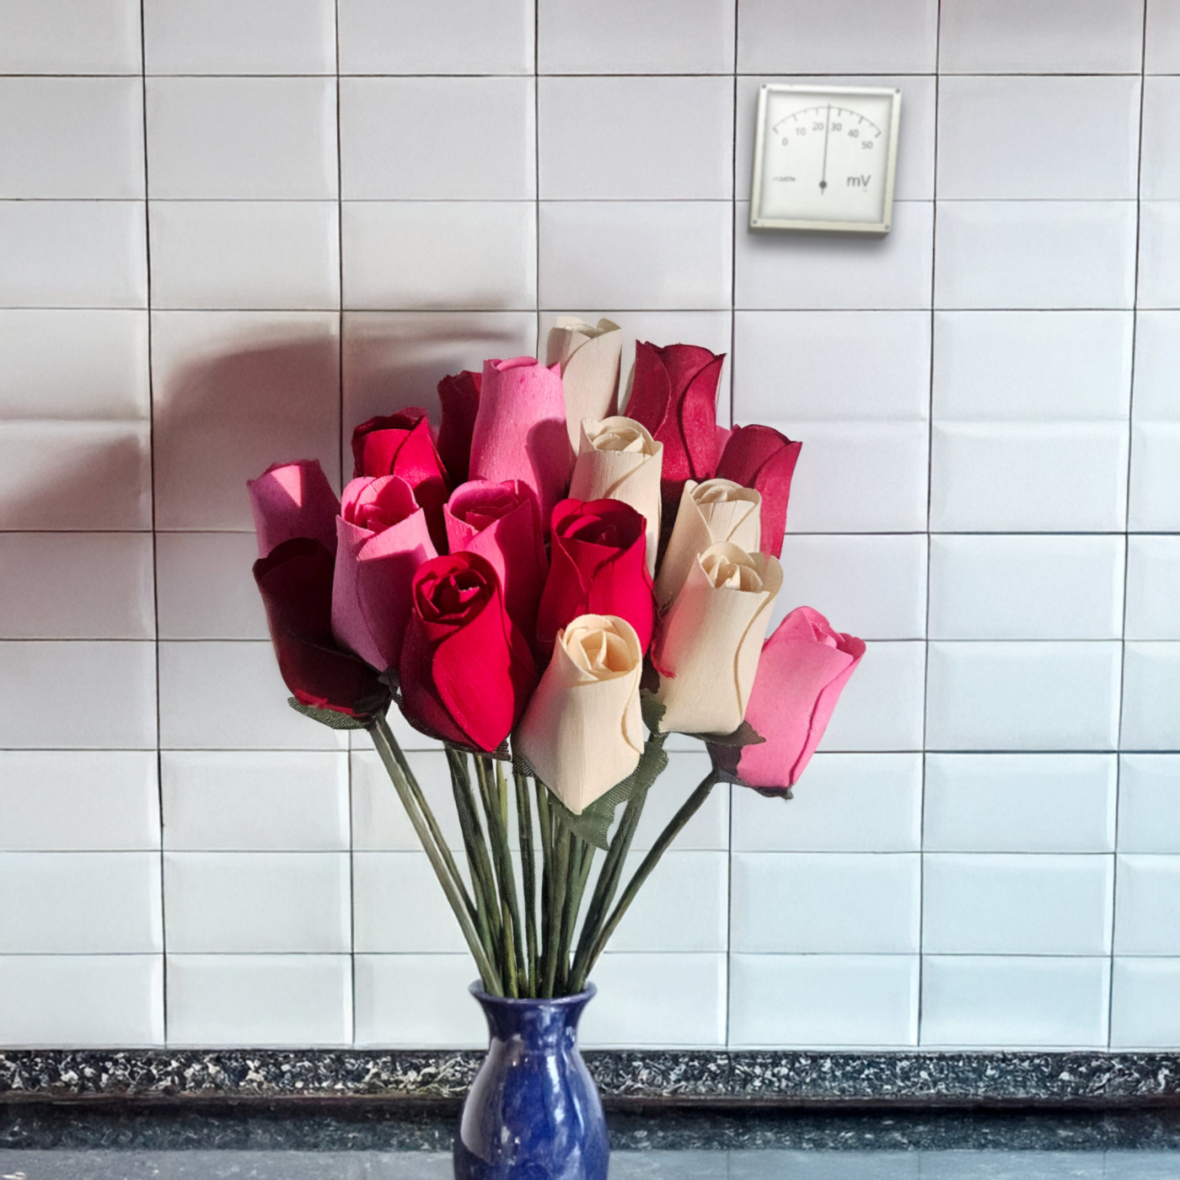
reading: 25; mV
